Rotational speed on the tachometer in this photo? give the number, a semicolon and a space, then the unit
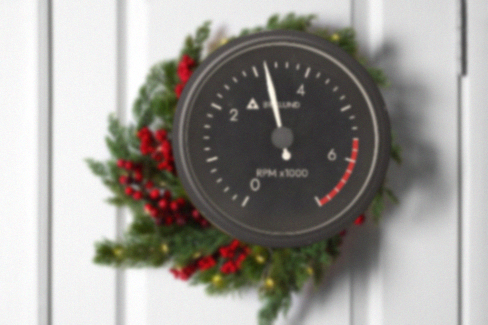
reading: 3200; rpm
